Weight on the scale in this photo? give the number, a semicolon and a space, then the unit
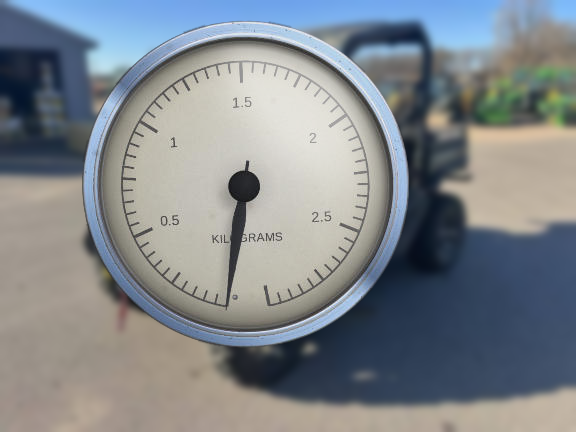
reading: 0; kg
